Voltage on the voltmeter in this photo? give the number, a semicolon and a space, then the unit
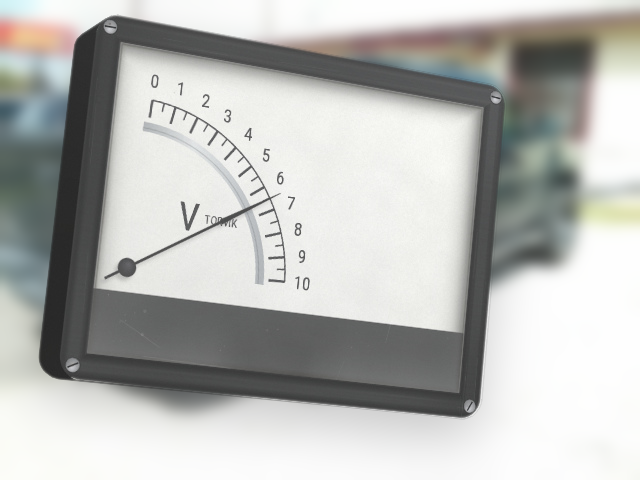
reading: 6.5; V
